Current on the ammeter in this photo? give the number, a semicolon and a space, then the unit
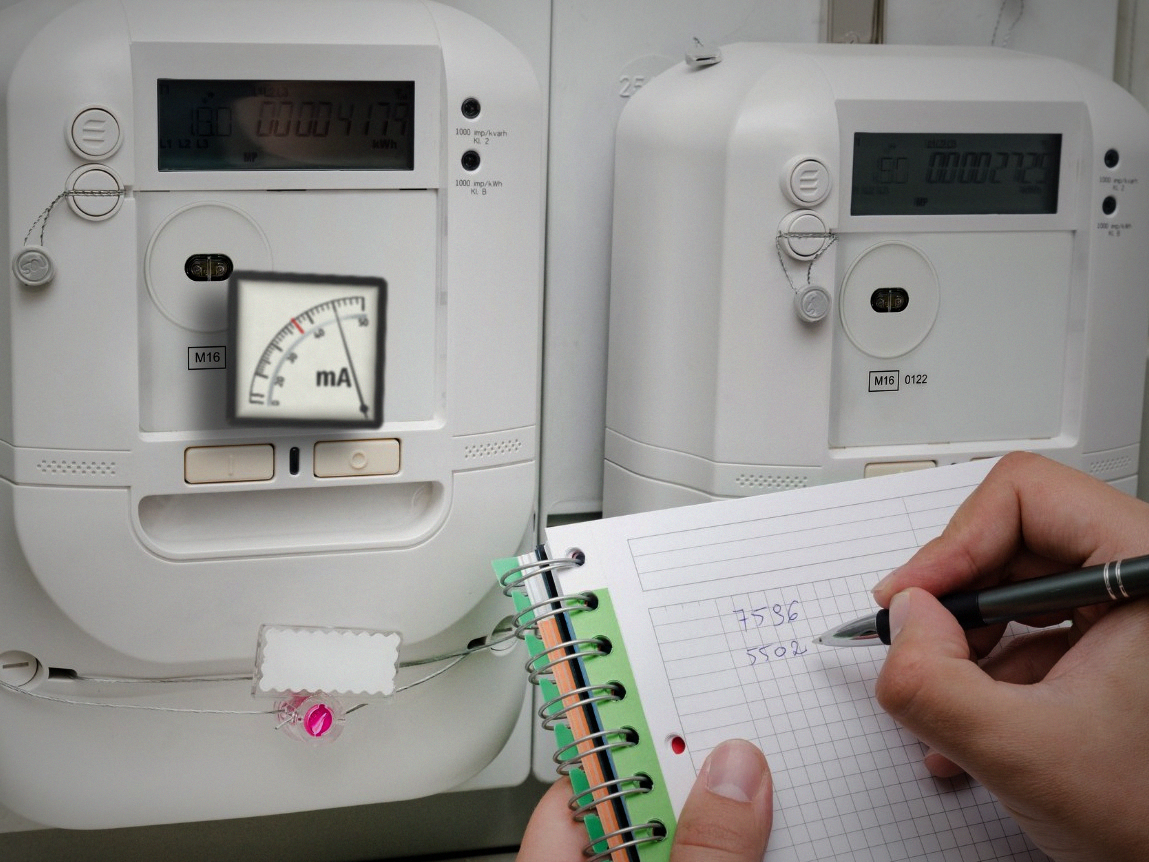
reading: 45; mA
